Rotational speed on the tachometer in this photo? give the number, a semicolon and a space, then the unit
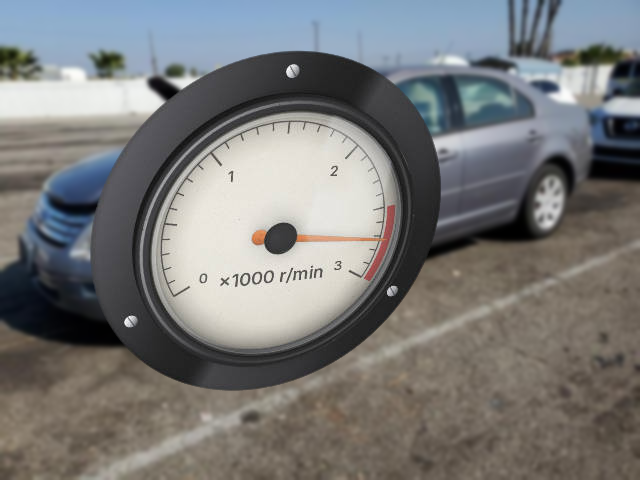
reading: 2700; rpm
